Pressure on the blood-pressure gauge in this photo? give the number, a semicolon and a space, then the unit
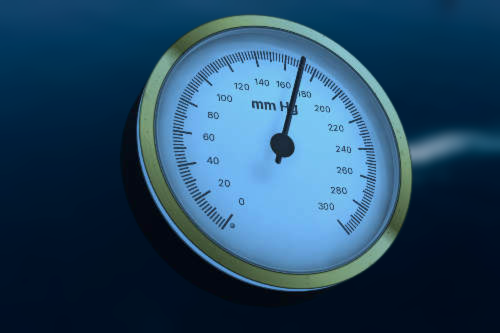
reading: 170; mmHg
